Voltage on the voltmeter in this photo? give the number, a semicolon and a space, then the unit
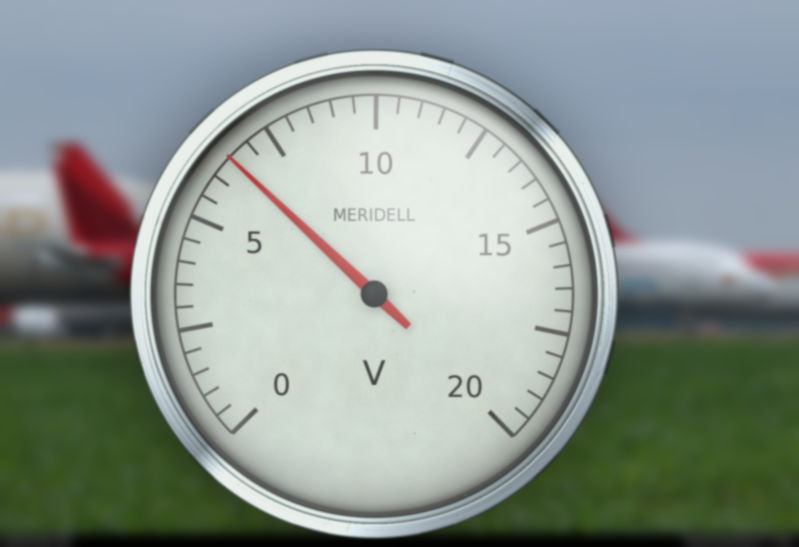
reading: 6.5; V
